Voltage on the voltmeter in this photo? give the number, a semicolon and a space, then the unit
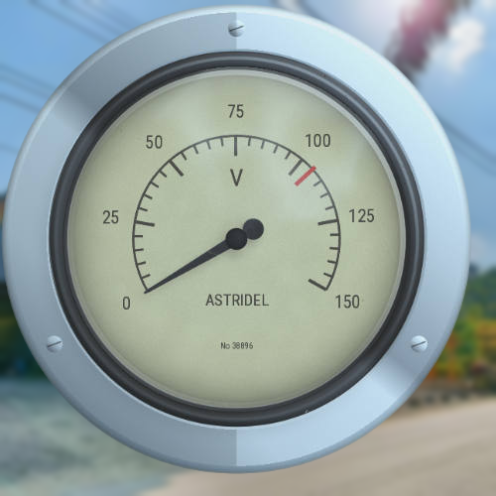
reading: 0; V
